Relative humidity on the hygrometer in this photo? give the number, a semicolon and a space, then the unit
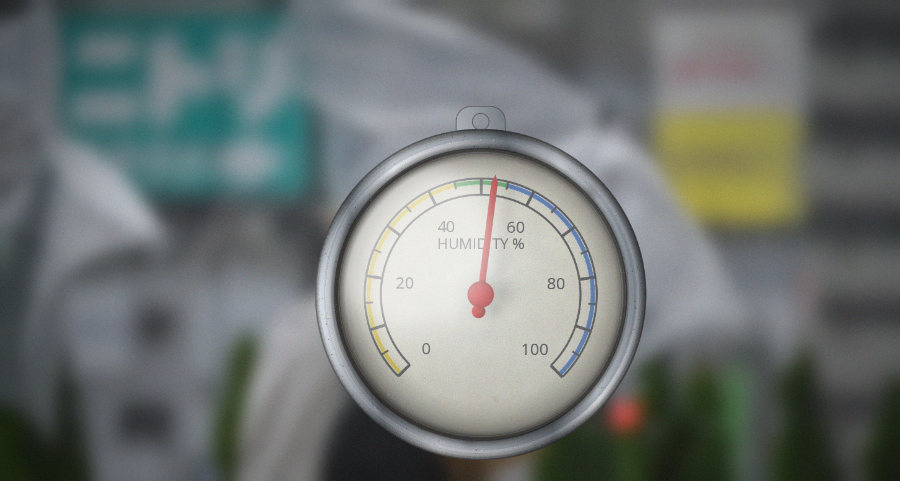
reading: 52.5; %
